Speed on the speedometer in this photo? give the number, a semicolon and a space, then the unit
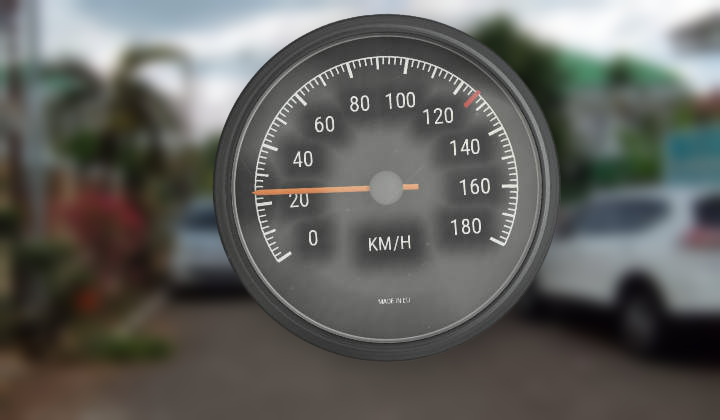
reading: 24; km/h
